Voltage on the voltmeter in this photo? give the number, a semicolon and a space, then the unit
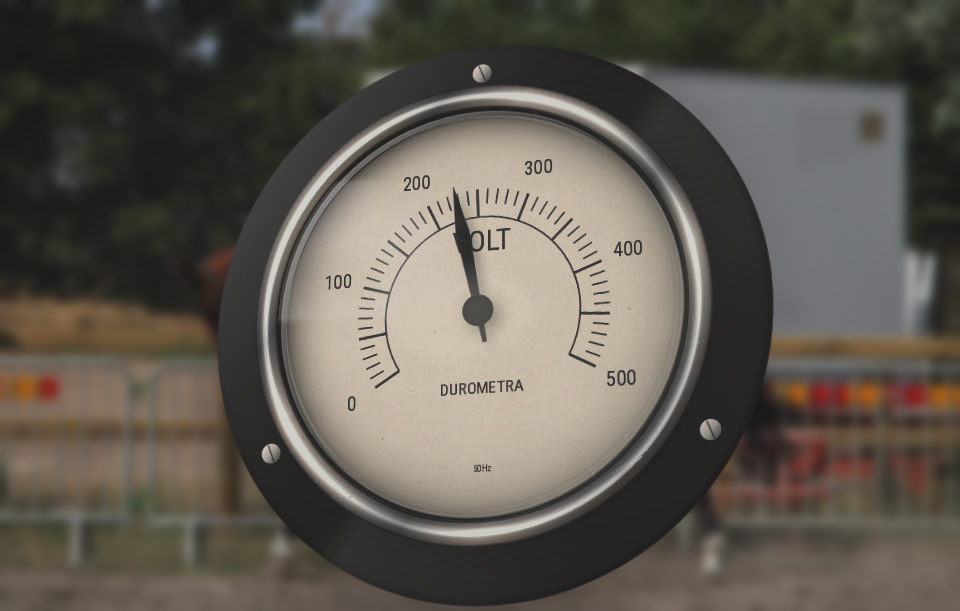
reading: 230; V
